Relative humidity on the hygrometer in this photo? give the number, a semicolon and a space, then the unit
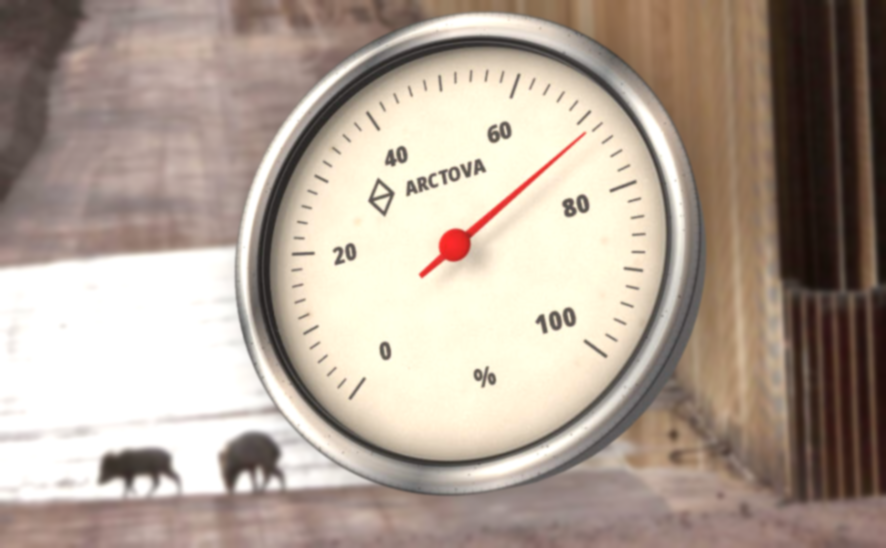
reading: 72; %
